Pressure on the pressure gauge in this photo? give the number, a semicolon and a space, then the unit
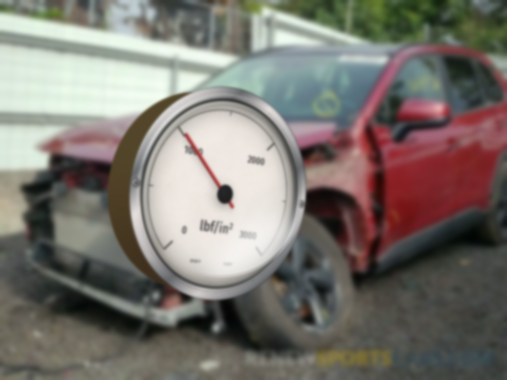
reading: 1000; psi
